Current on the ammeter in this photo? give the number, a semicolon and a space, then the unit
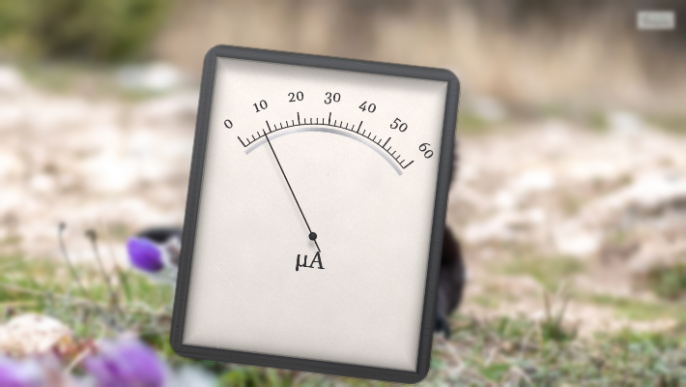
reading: 8; µA
